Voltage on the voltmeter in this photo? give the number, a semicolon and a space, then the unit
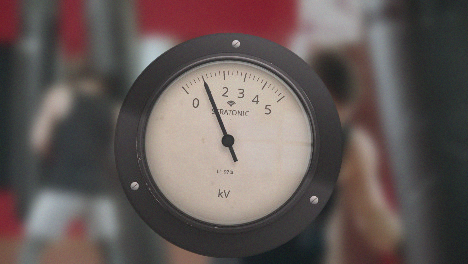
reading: 1; kV
